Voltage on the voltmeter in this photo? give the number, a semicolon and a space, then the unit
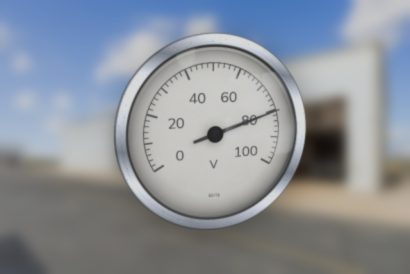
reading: 80; V
